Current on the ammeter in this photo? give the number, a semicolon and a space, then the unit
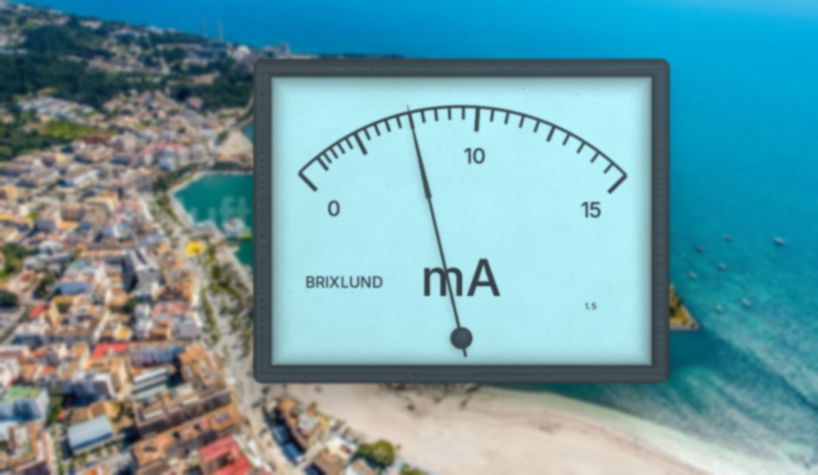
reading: 7.5; mA
